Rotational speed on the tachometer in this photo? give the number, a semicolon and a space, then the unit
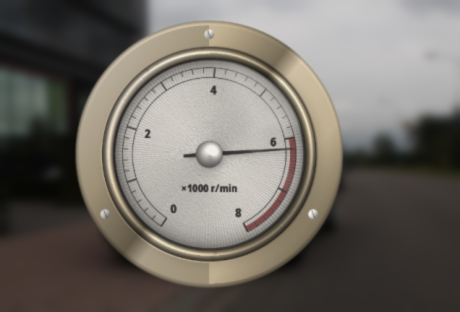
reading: 6200; rpm
